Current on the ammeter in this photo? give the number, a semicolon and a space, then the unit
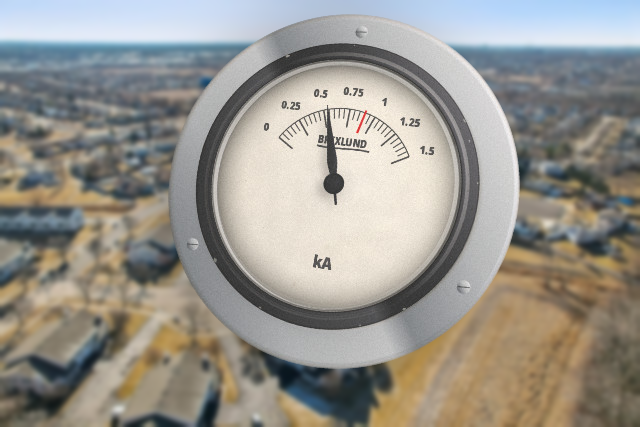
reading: 0.55; kA
